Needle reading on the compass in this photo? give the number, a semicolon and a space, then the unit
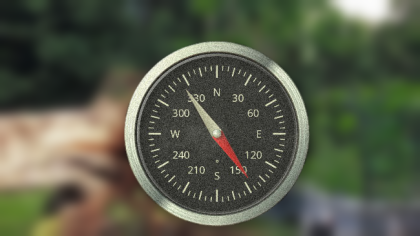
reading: 145; °
